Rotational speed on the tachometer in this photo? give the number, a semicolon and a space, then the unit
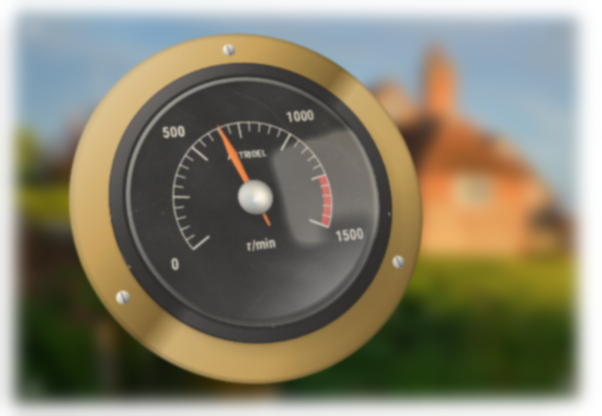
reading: 650; rpm
